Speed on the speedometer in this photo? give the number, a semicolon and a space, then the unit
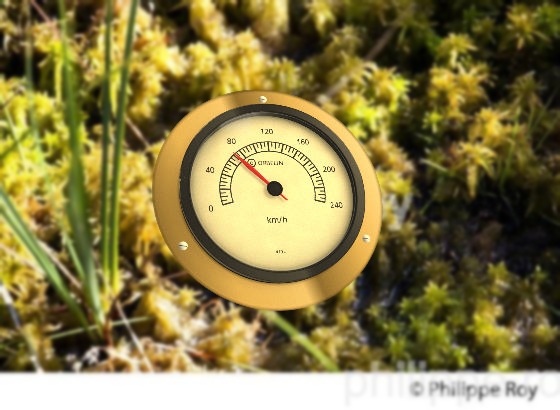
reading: 70; km/h
